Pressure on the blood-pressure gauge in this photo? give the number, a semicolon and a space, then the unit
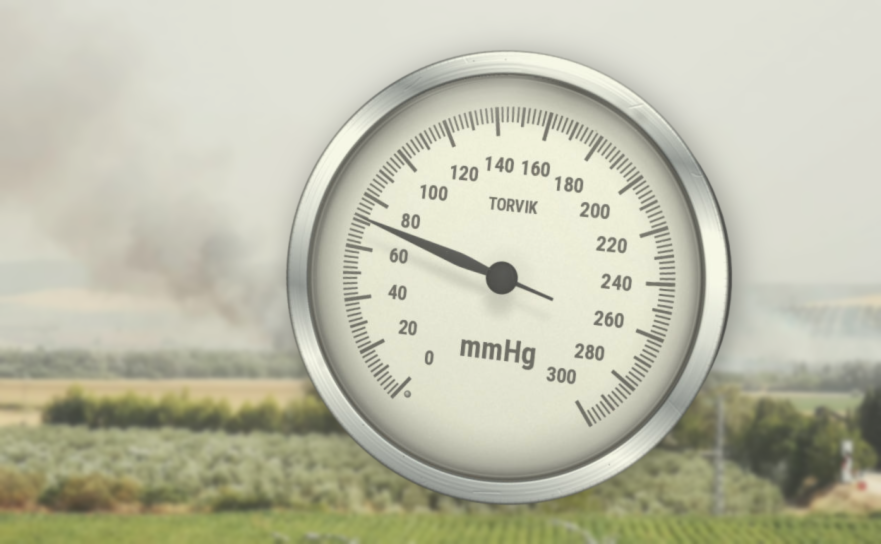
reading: 72; mmHg
